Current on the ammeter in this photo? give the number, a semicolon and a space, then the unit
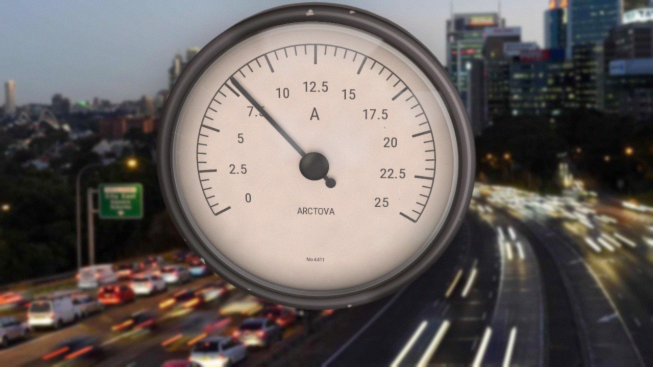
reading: 8; A
